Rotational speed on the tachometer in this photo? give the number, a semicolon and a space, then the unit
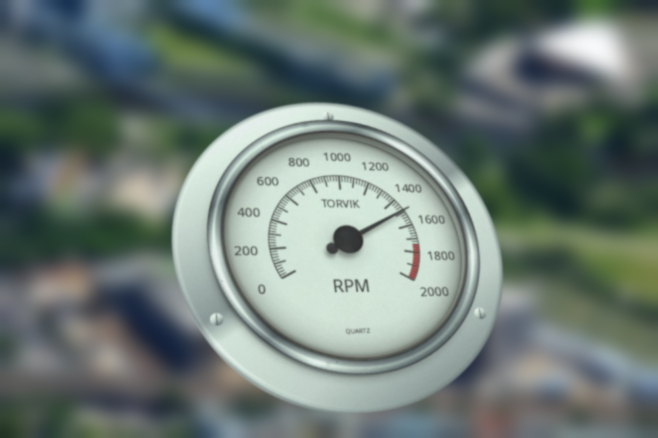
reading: 1500; rpm
